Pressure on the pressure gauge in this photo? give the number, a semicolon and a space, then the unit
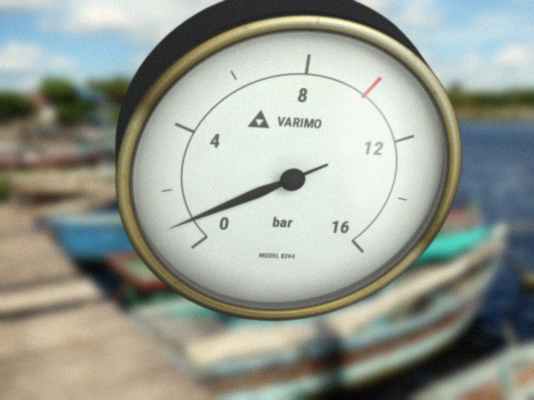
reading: 1; bar
